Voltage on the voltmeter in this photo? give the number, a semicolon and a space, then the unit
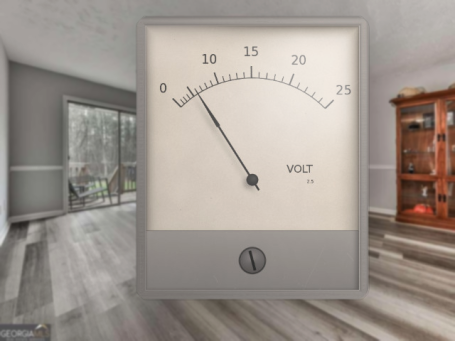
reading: 6; V
